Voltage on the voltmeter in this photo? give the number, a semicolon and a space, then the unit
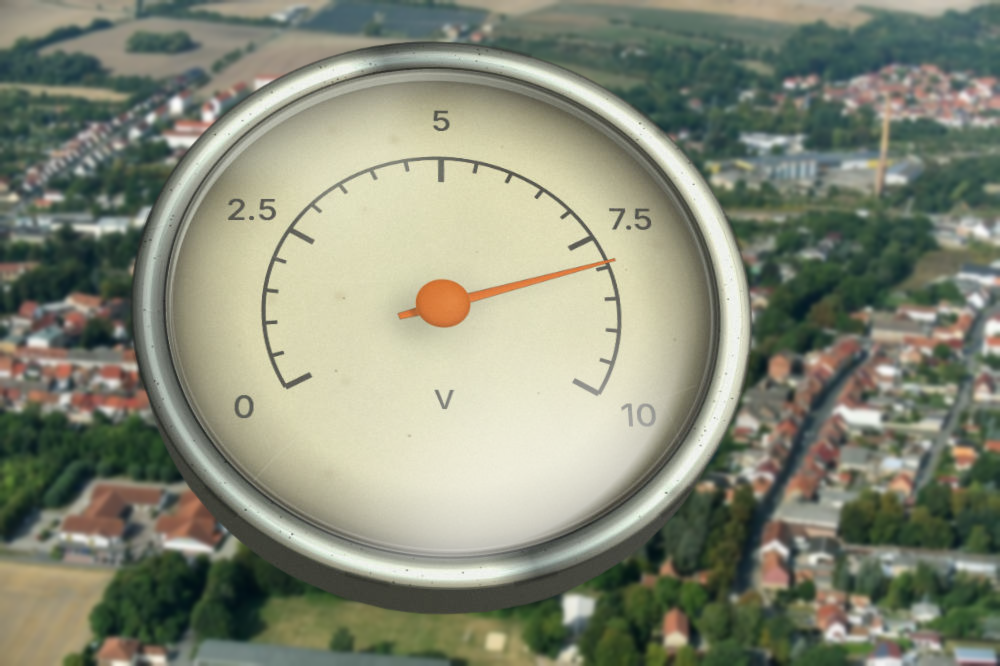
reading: 8; V
